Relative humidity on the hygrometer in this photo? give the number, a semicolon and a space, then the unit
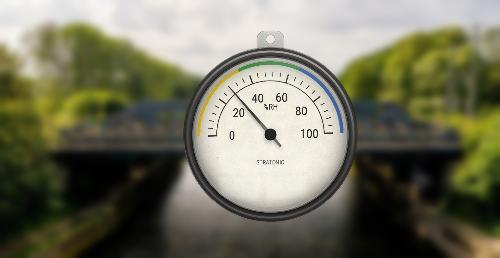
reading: 28; %
